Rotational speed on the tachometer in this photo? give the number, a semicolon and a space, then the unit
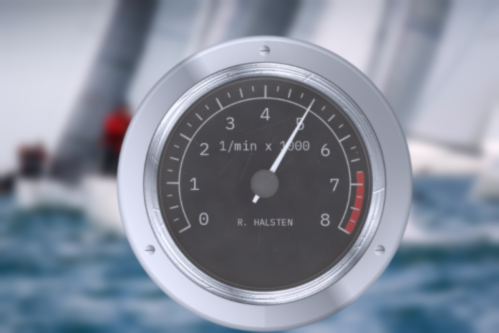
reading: 5000; rpm
